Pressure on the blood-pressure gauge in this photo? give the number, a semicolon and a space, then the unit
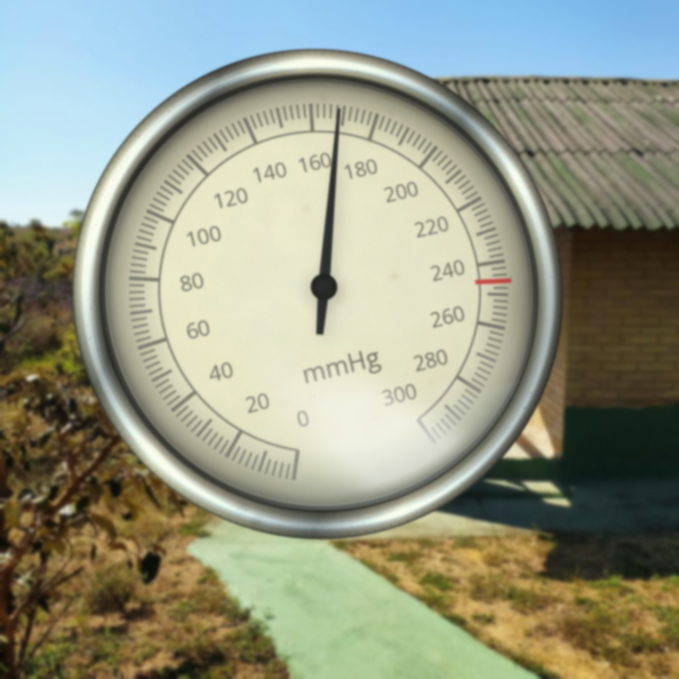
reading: 168; mmHg
